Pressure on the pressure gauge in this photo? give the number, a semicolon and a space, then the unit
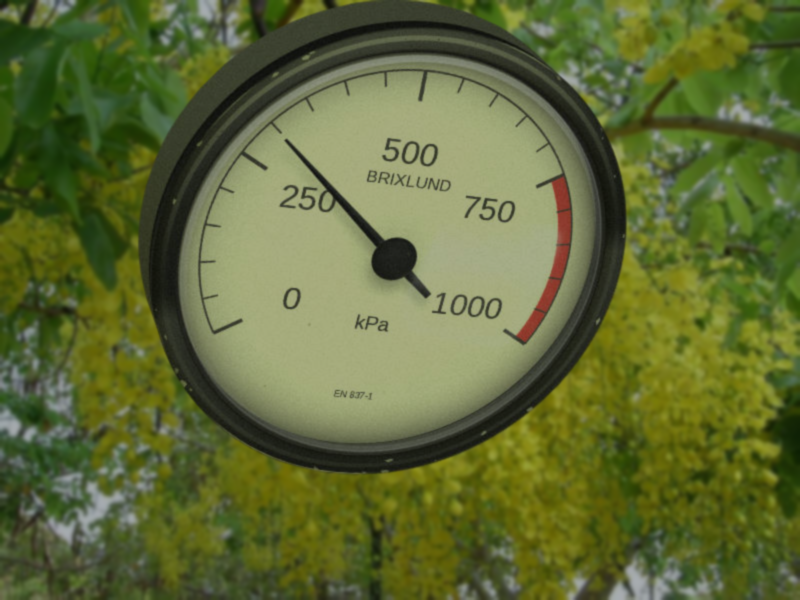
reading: 300; kPa
